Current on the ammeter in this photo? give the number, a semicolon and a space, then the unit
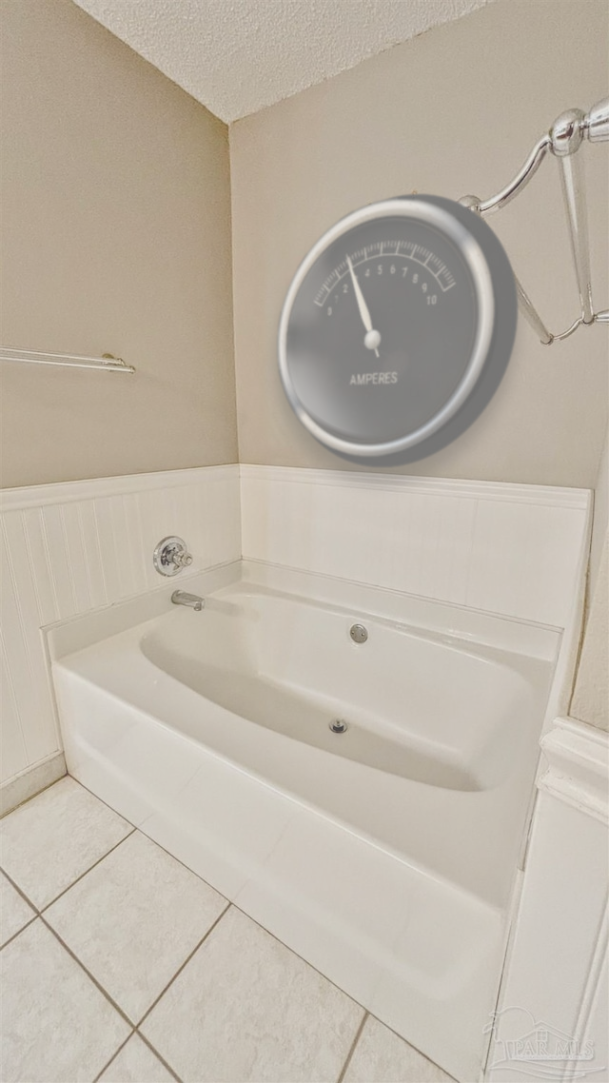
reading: 3; A
